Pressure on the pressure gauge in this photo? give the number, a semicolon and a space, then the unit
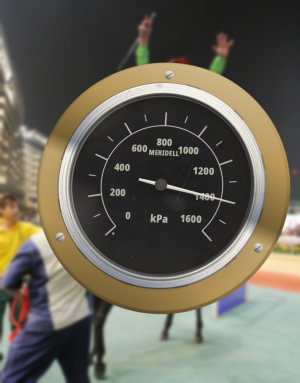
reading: 1400; kPa
